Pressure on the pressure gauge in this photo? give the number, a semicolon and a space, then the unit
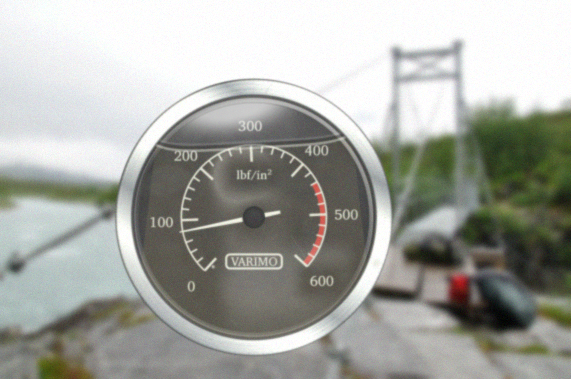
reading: 80; psi
